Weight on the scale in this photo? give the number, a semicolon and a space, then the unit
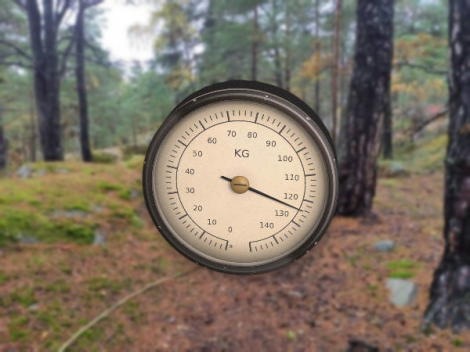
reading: 124; kg
